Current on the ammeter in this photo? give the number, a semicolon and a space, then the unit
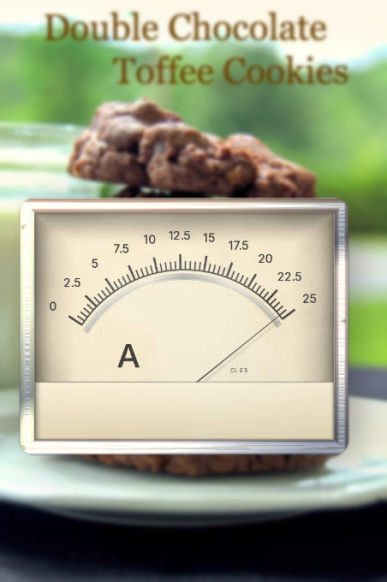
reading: 24.5; A
